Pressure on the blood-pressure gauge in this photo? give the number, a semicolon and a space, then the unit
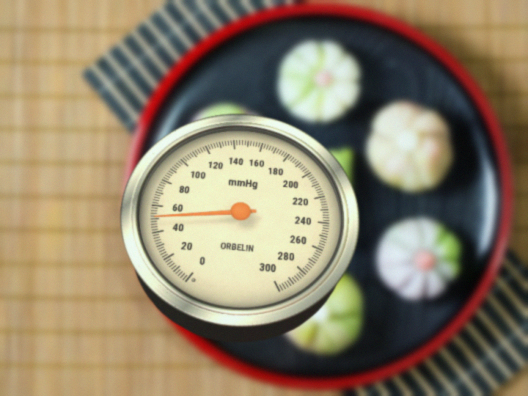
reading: 50; mmHg
